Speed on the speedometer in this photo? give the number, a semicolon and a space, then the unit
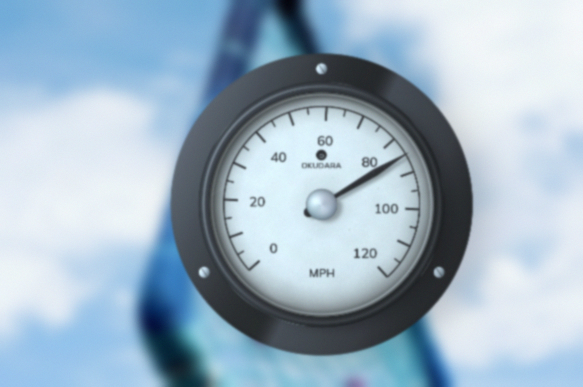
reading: 85; mph
